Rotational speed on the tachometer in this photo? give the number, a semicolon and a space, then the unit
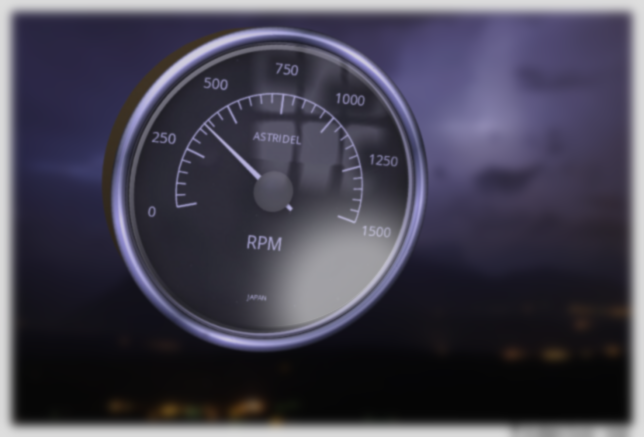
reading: 375; rpm
